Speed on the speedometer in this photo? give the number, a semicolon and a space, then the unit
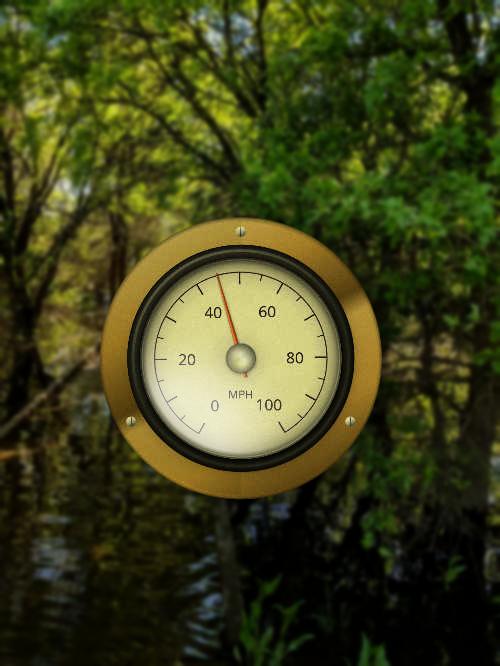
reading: 45; mph
